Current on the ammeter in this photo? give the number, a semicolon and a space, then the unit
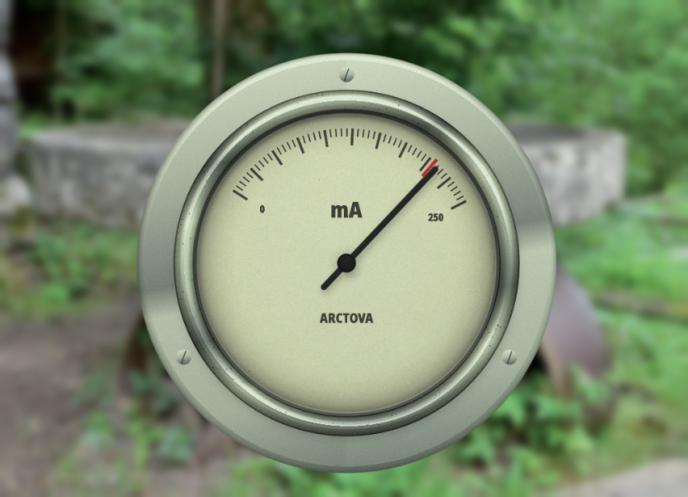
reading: 210; mA
